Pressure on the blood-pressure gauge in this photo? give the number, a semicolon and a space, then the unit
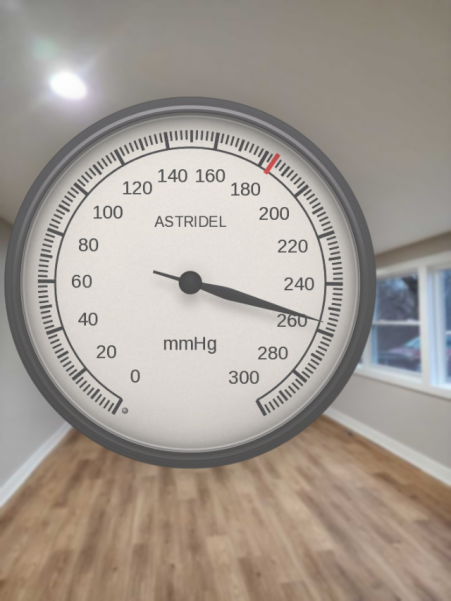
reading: 256; mmHg
